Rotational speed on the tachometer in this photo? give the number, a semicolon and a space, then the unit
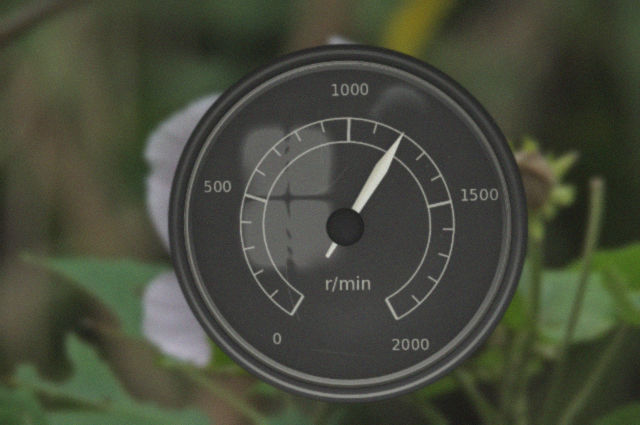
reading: 1200; rpm
